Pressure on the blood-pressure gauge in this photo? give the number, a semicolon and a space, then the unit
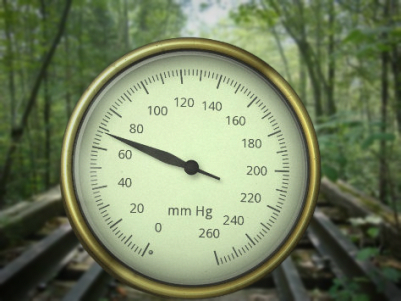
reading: 68; mmHg
